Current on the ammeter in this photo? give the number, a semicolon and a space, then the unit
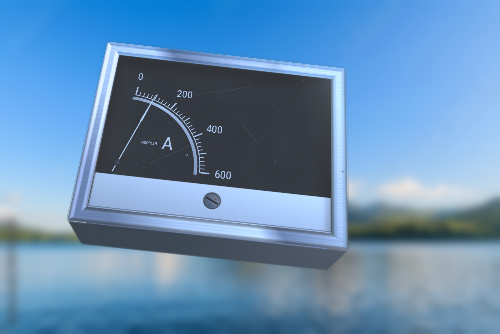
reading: 100; A
